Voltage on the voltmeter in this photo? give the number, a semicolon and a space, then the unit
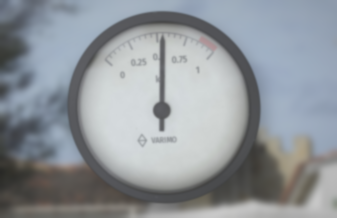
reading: 0.55; kV
